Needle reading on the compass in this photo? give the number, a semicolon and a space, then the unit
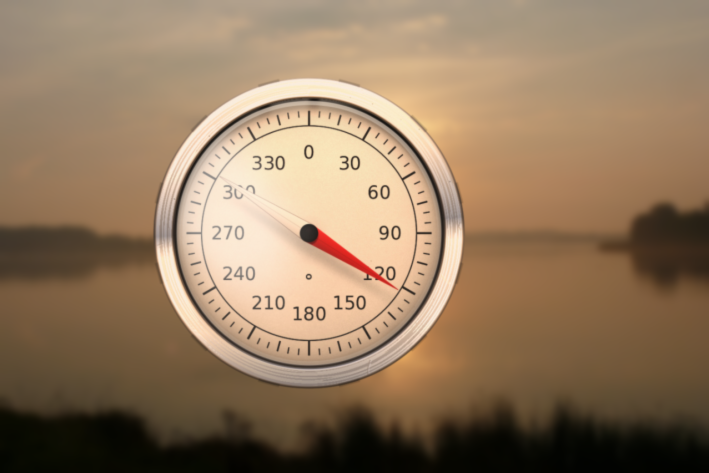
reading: 122.5; °
